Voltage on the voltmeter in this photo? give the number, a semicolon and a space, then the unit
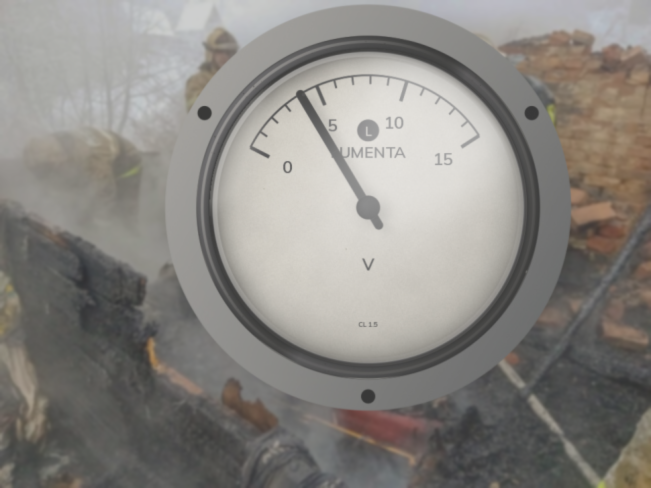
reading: 4; V
